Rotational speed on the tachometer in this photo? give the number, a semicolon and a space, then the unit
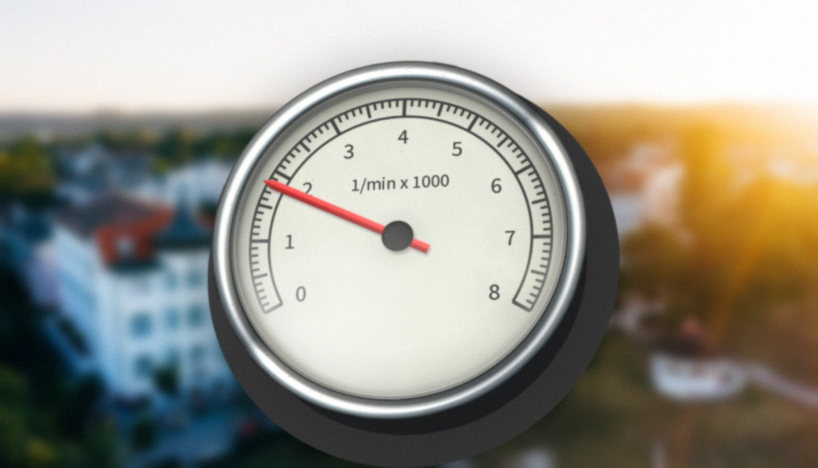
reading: 1800; rpm
